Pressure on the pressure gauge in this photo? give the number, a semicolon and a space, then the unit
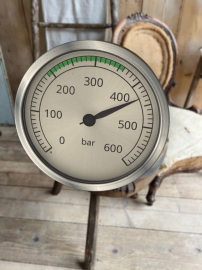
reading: 430; bar
